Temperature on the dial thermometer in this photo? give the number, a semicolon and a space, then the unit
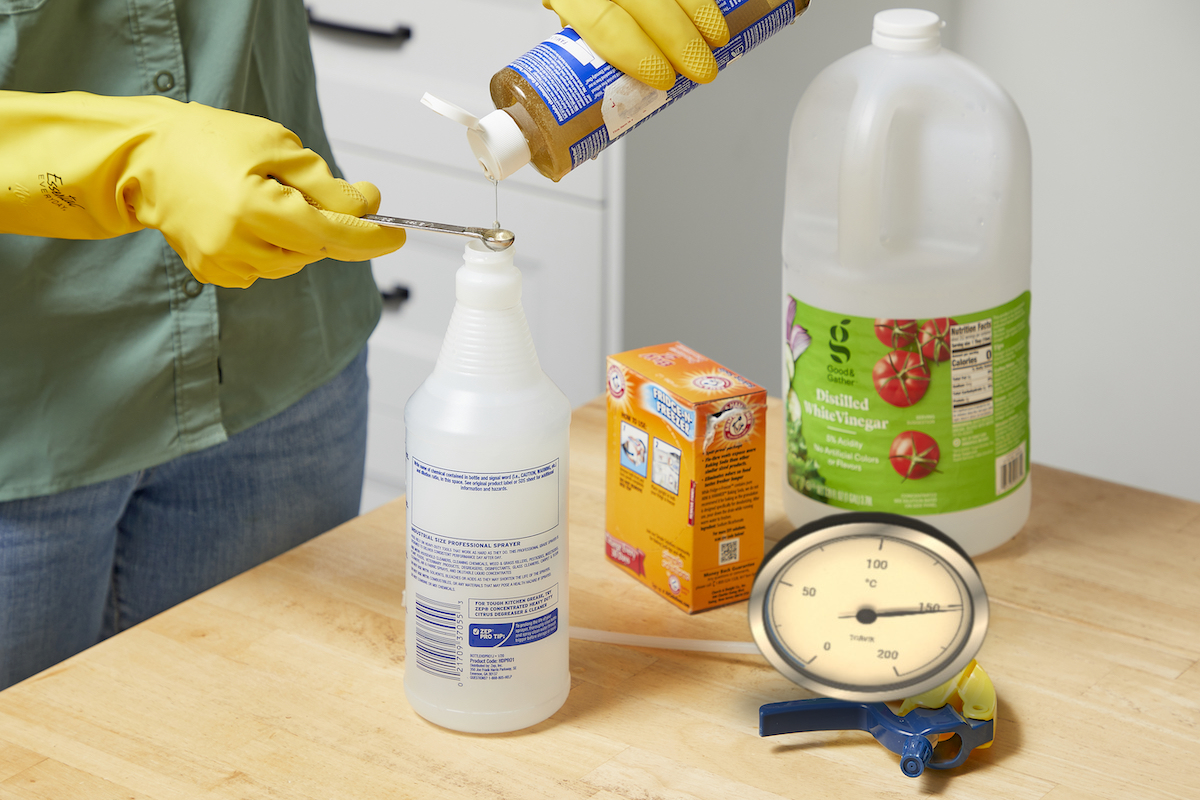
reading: 150; °C
